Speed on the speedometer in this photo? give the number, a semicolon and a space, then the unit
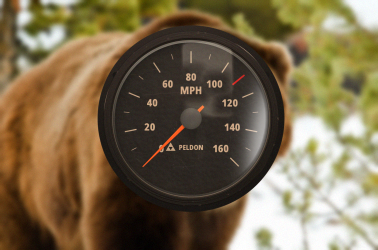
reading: 0; mph
